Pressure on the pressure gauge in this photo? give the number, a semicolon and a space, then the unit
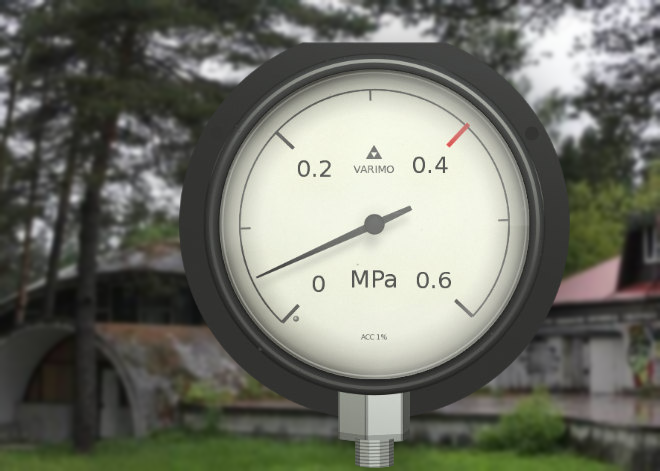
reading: 0.05; MPa
